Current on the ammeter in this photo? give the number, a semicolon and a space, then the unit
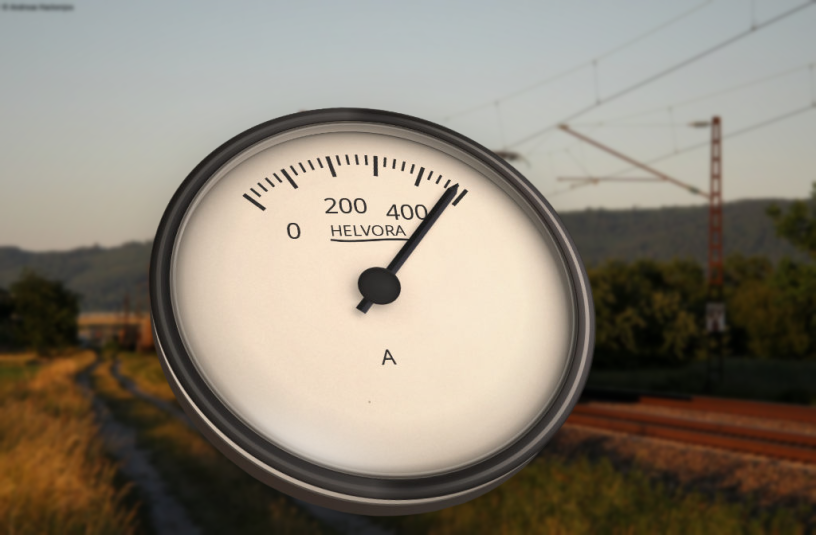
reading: 480; A
